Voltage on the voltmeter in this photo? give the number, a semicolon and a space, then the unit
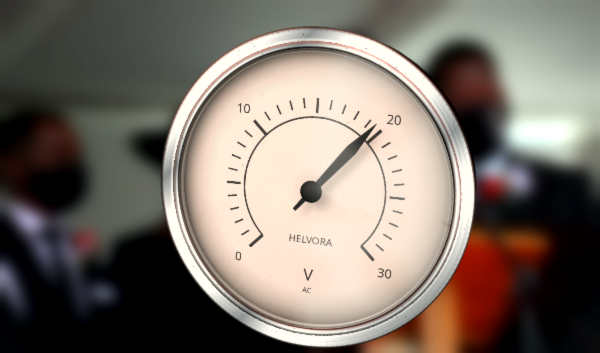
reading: 19.5; V
